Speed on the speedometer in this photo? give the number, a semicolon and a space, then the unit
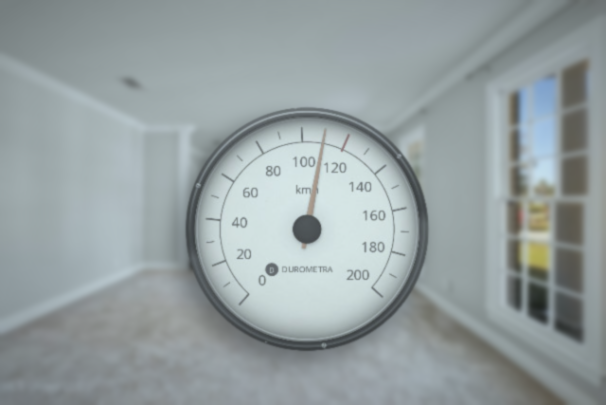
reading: 110; km/h
